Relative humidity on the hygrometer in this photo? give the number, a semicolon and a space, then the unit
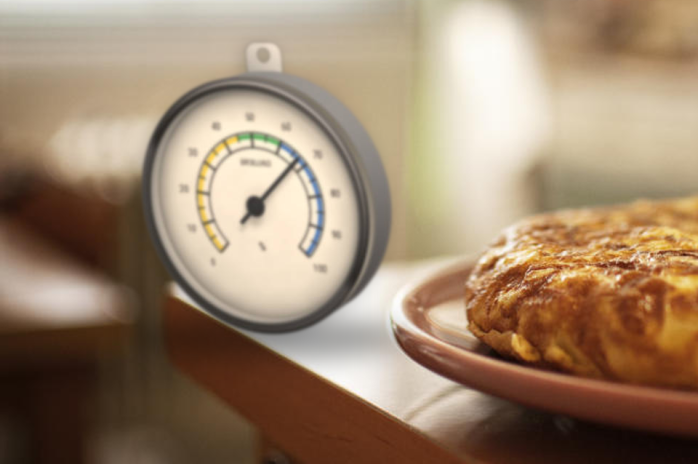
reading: 67.5; %
